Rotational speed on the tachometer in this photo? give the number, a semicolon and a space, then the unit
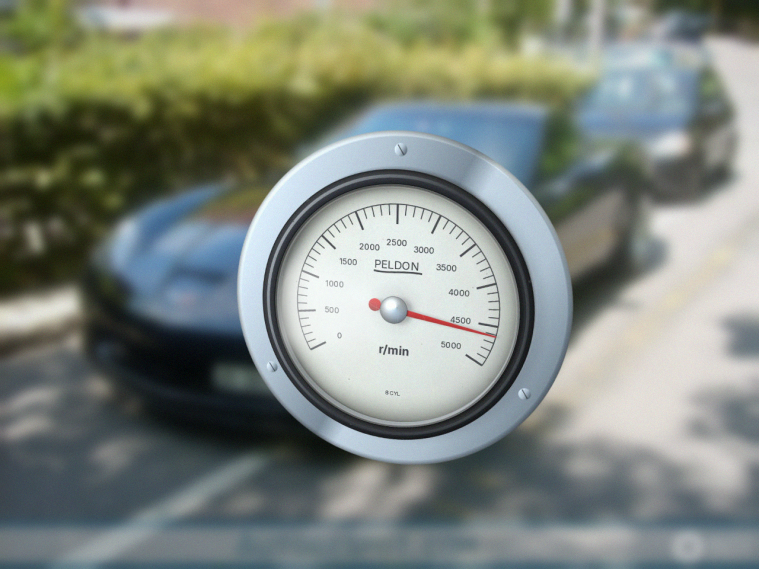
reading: 4600; rpm
